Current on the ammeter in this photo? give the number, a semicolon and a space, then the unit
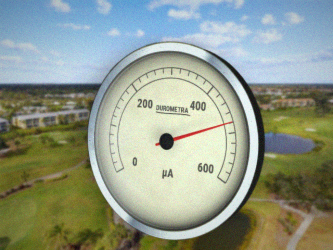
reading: 480; µA
